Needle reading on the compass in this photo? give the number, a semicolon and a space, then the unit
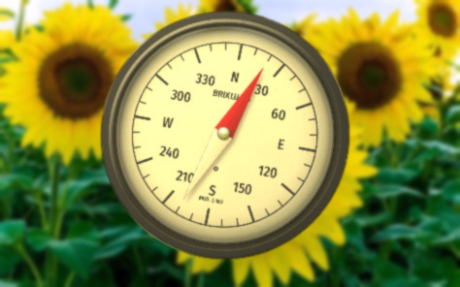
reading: 20; °
